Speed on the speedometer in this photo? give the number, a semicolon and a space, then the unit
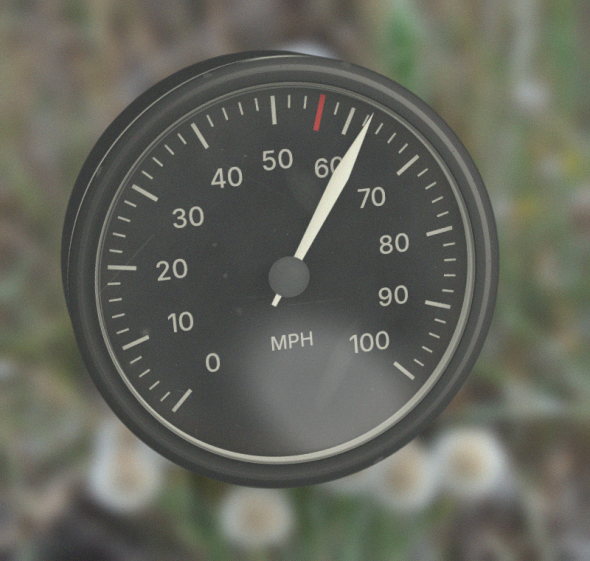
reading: 62; mph
